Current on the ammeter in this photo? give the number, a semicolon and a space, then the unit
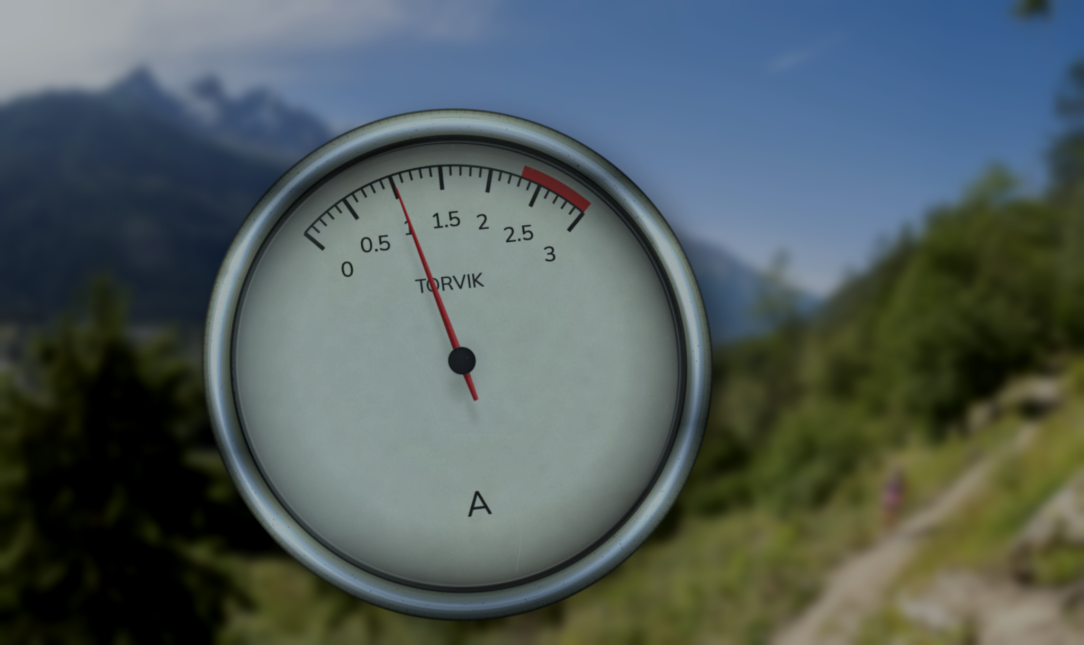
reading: 1; A
